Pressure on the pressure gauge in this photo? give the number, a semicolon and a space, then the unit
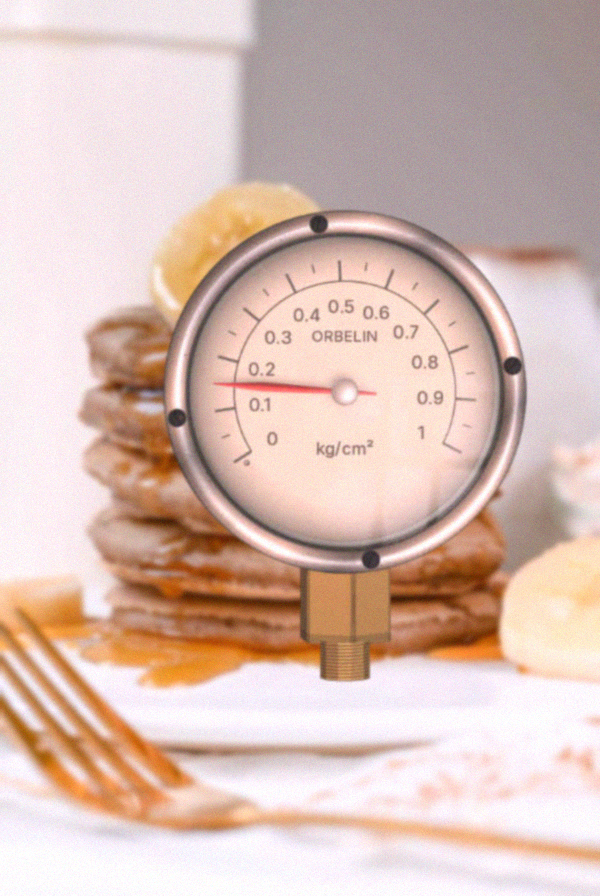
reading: 0.15; kg/cm²
